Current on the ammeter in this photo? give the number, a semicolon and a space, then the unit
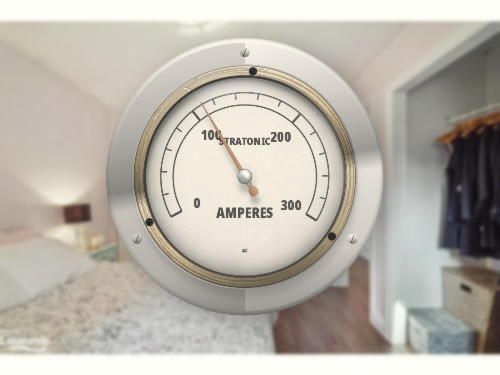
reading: 110; A
